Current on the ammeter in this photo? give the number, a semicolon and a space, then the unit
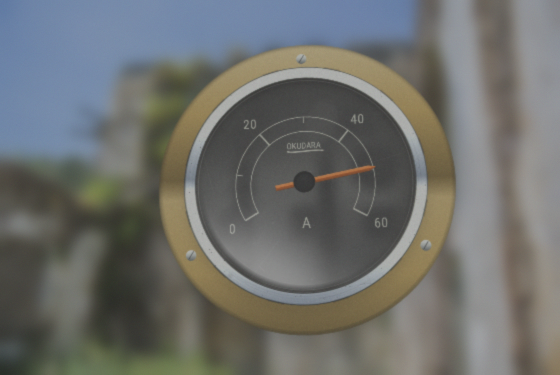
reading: 50; A
